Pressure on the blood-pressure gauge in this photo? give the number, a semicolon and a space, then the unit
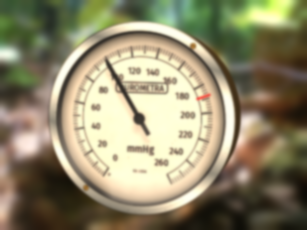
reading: 100; mmHg
